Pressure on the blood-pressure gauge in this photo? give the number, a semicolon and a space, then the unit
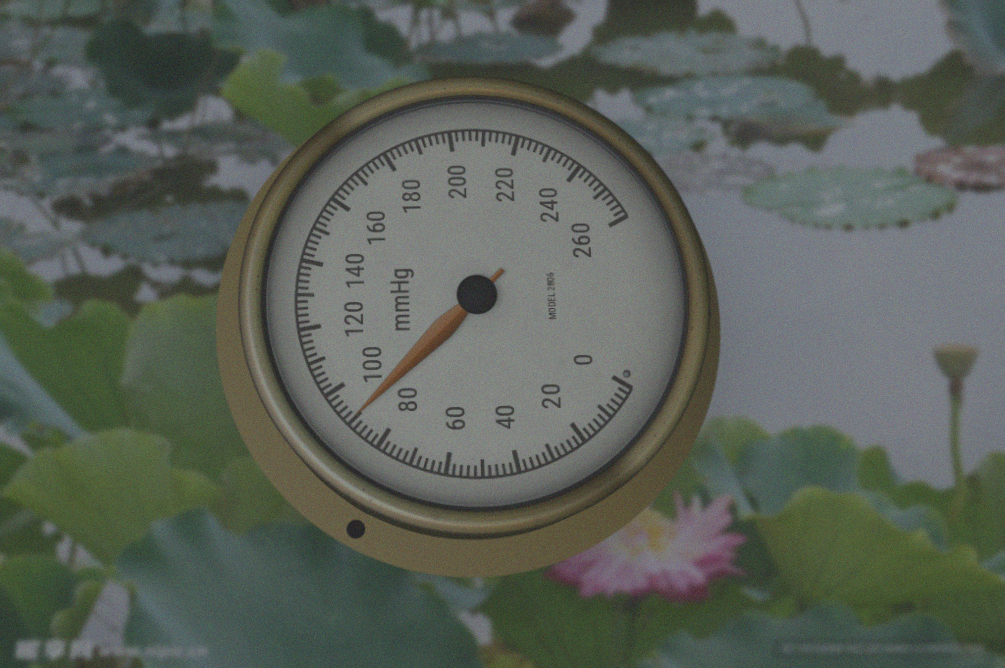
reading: 90; mmHg
